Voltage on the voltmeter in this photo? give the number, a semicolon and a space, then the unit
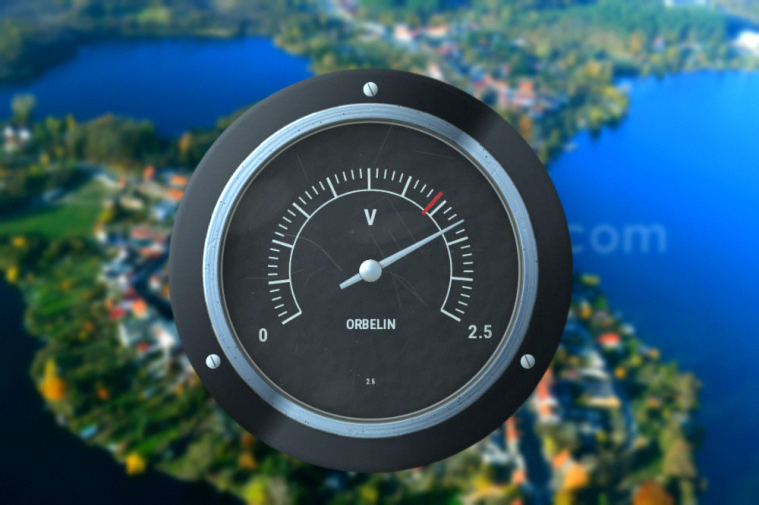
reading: 1.9; V
